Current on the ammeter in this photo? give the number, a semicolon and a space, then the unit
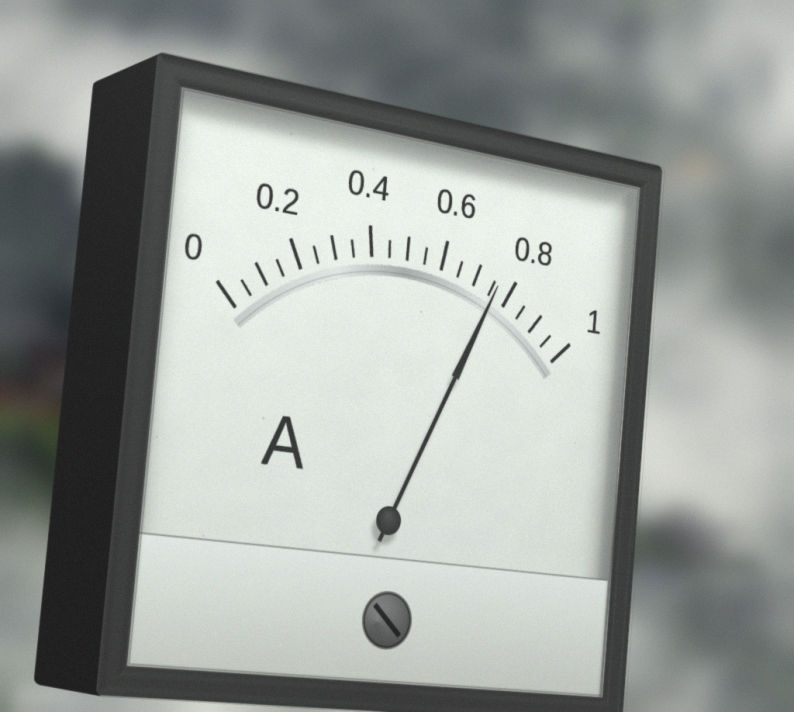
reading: 0.75; A
